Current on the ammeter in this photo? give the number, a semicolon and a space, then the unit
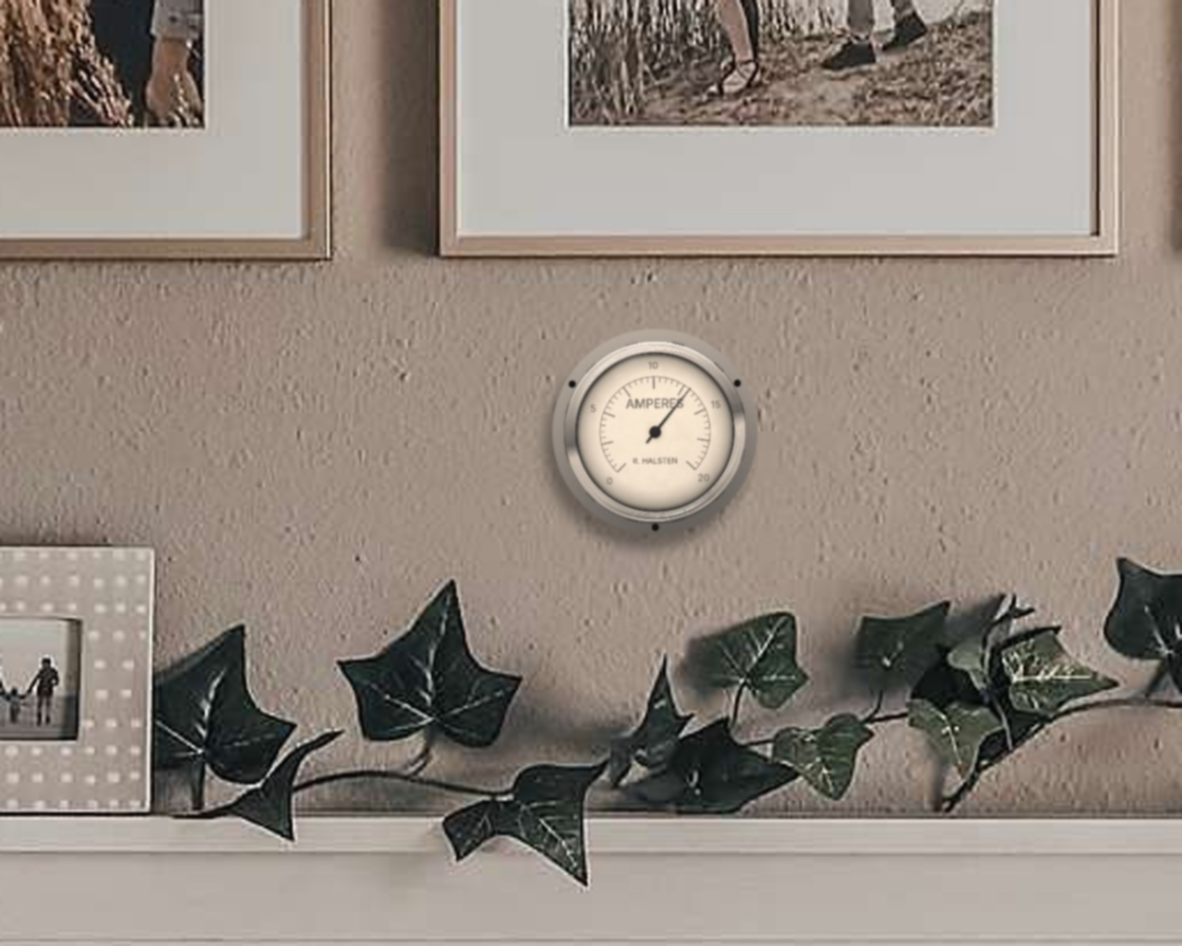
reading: 13; A
